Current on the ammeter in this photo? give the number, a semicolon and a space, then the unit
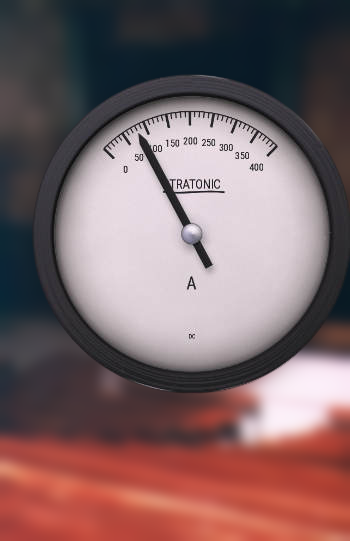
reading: 80; A
